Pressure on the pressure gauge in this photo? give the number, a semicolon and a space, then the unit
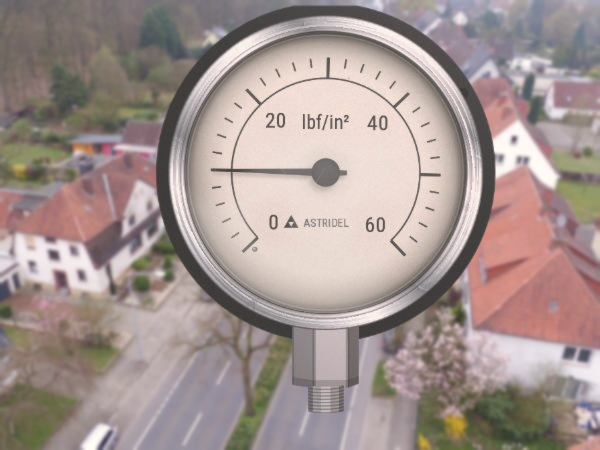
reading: 10; psi
